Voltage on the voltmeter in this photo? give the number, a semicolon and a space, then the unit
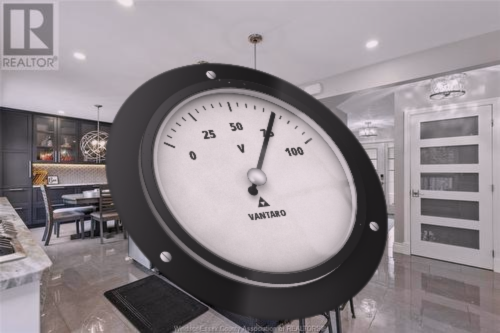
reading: 75; V
